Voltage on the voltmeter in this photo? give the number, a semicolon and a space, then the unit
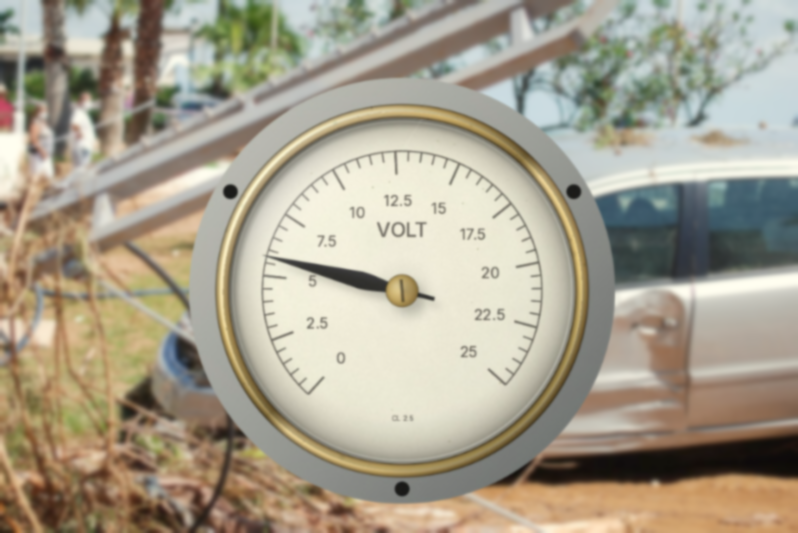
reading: 5.75; V
